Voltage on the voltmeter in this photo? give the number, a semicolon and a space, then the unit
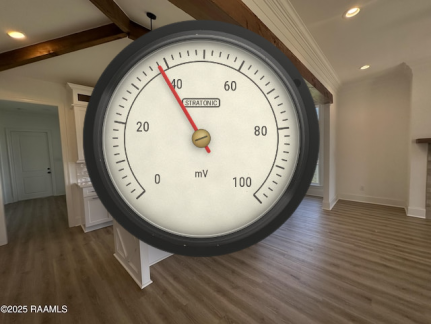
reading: 38; mV
